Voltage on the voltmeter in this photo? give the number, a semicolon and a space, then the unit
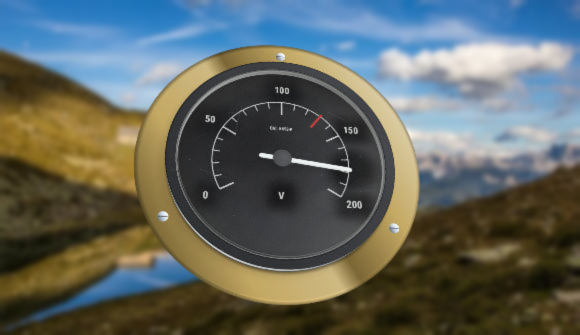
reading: 180; V
